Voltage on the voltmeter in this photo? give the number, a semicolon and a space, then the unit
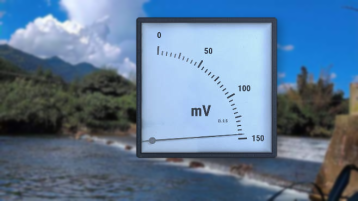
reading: 145; mV
